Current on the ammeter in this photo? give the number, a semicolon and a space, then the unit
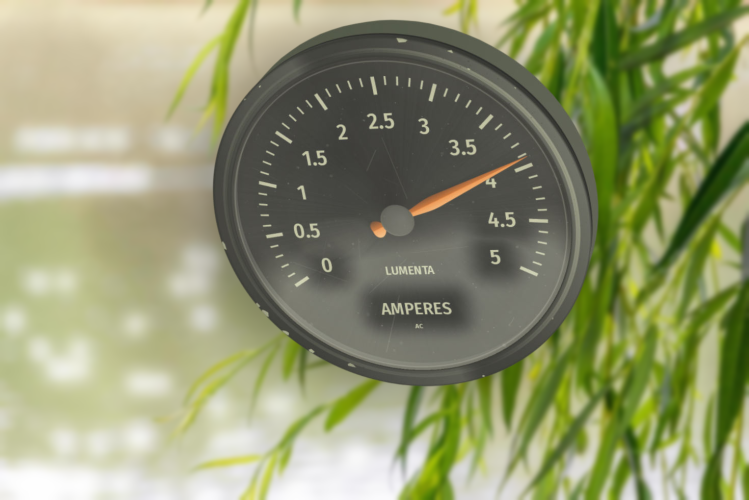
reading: 3.9; A
